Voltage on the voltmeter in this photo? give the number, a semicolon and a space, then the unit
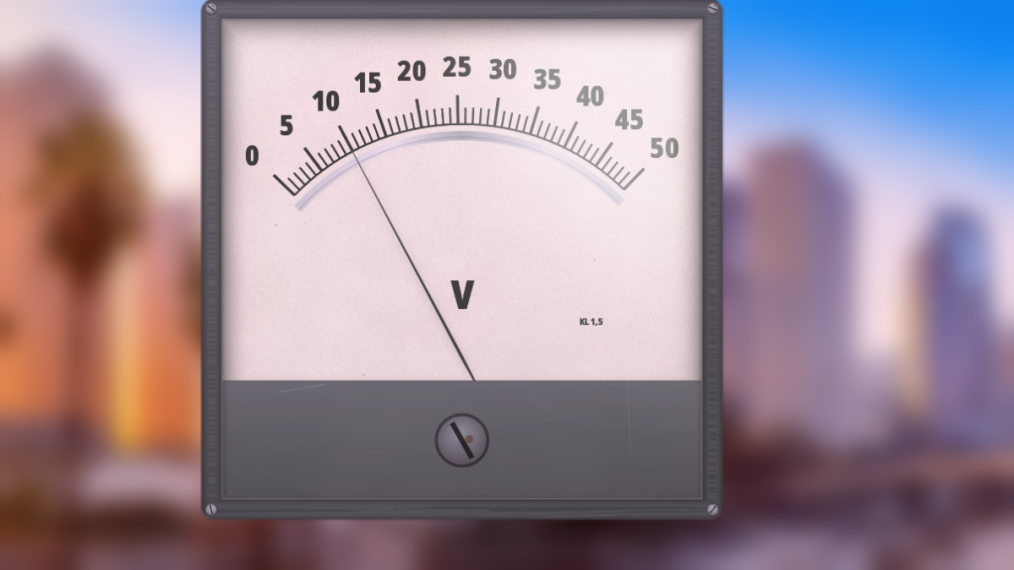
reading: 10; V
